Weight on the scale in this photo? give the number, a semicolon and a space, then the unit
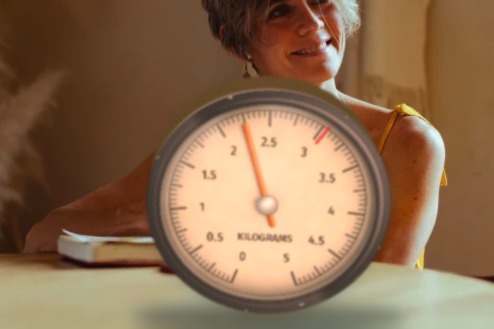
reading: 2.25; kg
